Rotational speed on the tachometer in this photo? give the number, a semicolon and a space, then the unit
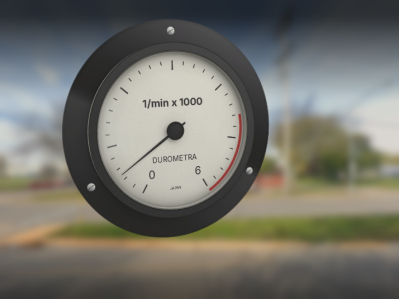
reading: 500; rpm
